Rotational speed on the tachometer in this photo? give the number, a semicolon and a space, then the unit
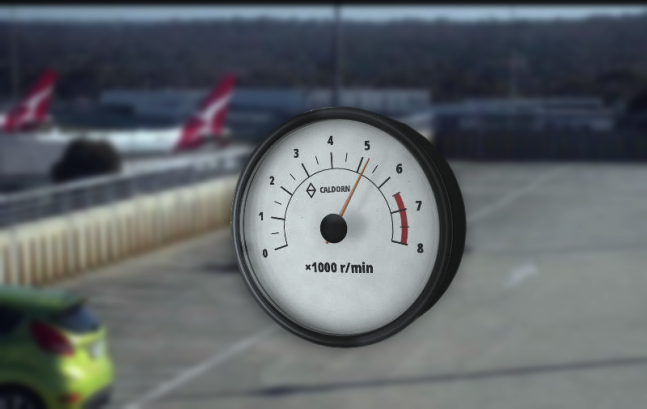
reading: 5250; rpm
